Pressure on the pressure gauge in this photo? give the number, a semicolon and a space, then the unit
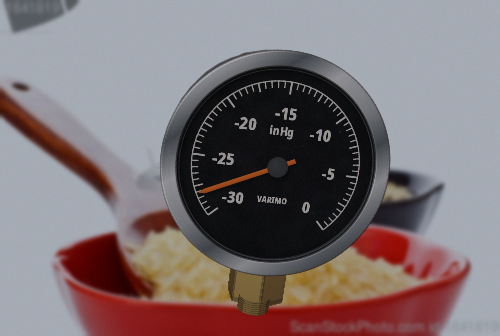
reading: -28; inHg
